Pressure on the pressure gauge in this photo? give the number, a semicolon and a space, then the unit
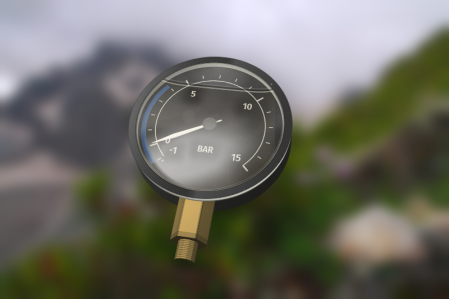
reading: 0; bar
